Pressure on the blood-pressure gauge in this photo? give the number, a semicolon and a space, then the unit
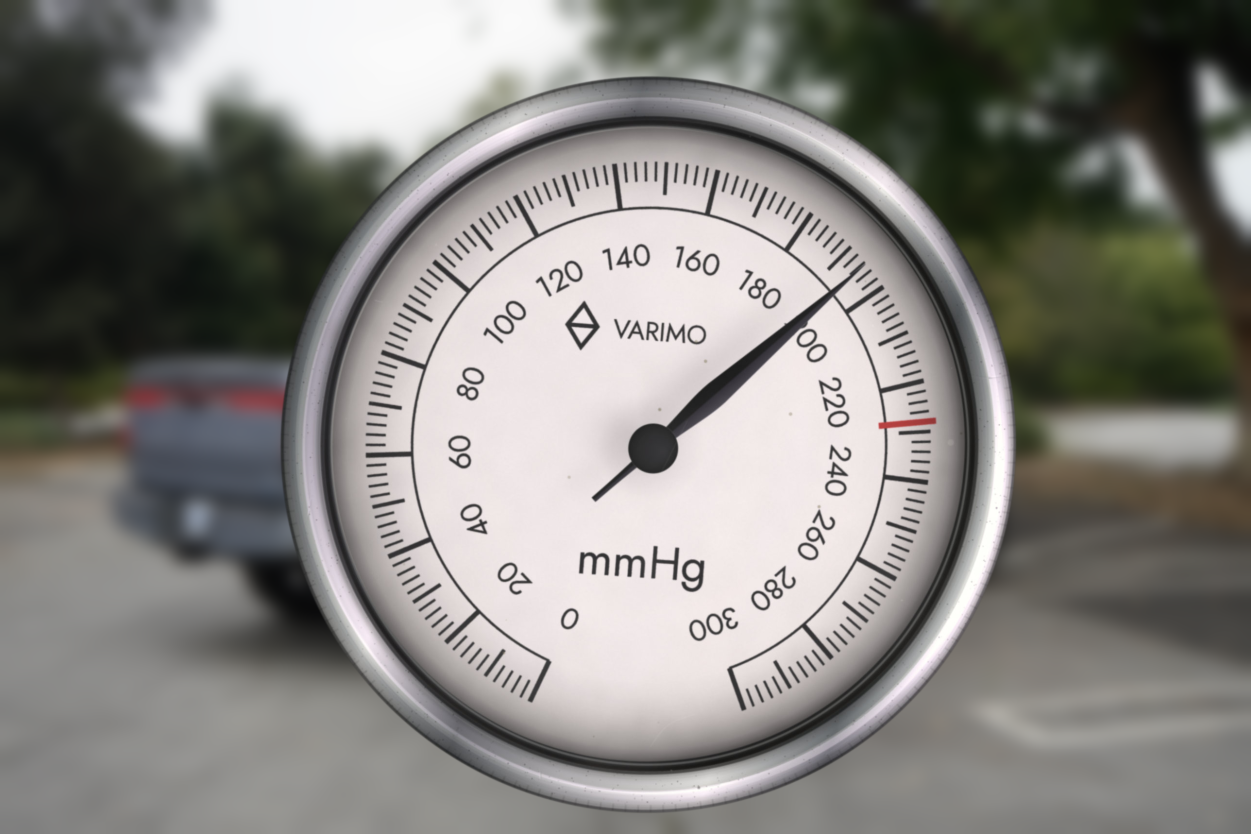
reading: 194; mmHg
